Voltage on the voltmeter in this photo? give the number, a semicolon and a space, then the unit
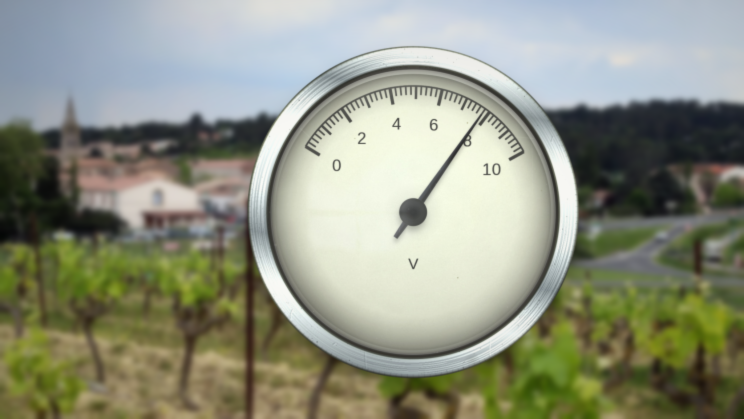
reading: 7.8; V
